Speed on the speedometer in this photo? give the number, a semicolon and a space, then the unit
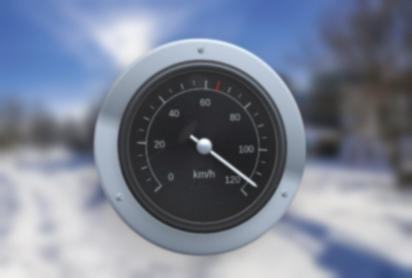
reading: 115; km/h
